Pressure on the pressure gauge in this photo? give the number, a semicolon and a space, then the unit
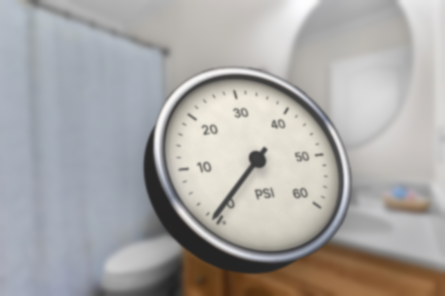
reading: 1; psi
